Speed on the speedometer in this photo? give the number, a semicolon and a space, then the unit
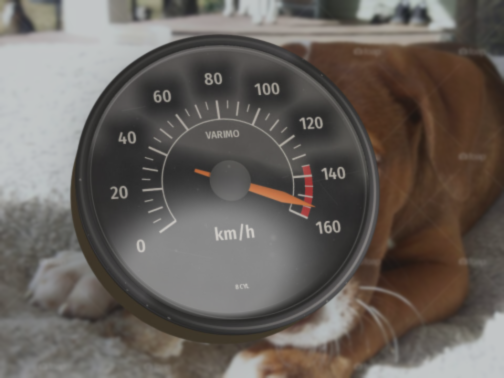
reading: 155; km/h
